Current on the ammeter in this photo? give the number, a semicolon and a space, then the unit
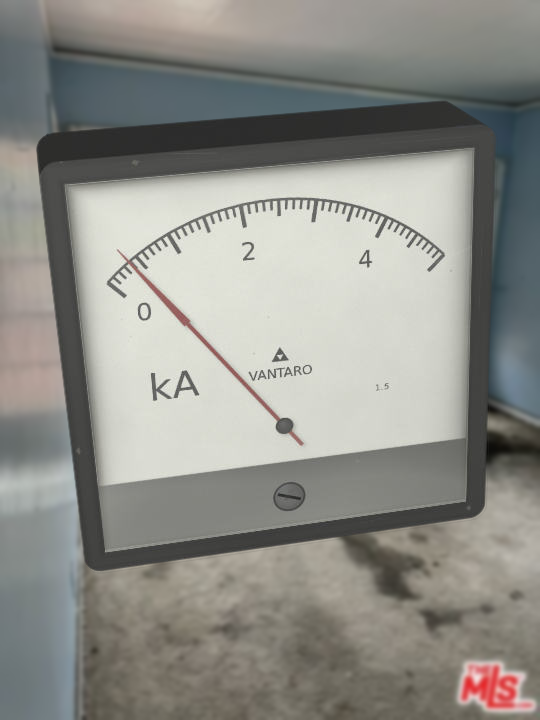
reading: 0.4; kA
